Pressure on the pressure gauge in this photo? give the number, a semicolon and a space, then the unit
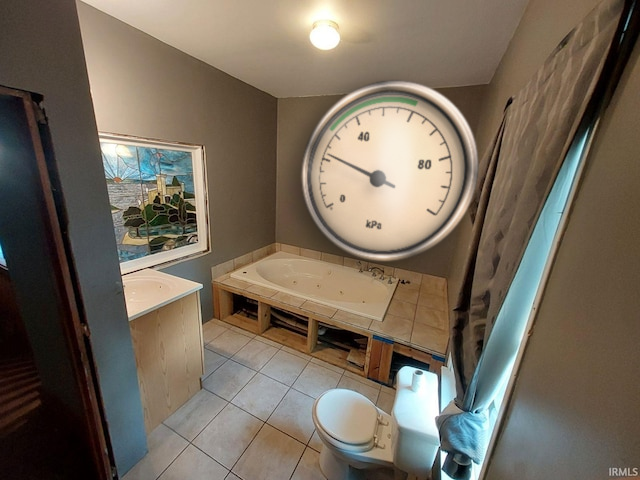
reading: 22.5; kPa
